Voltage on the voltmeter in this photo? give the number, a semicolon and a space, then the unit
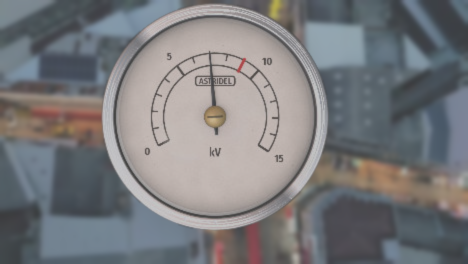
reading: 7; kV
